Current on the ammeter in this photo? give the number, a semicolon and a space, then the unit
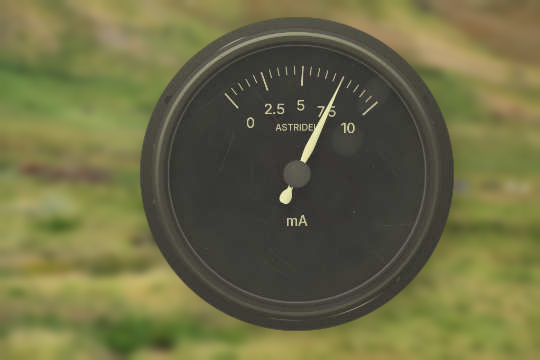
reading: 7.5; mA
